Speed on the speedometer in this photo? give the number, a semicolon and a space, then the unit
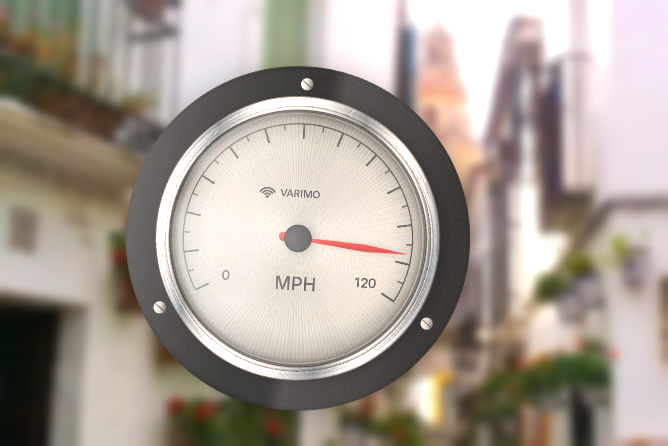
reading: 107.5; mph
